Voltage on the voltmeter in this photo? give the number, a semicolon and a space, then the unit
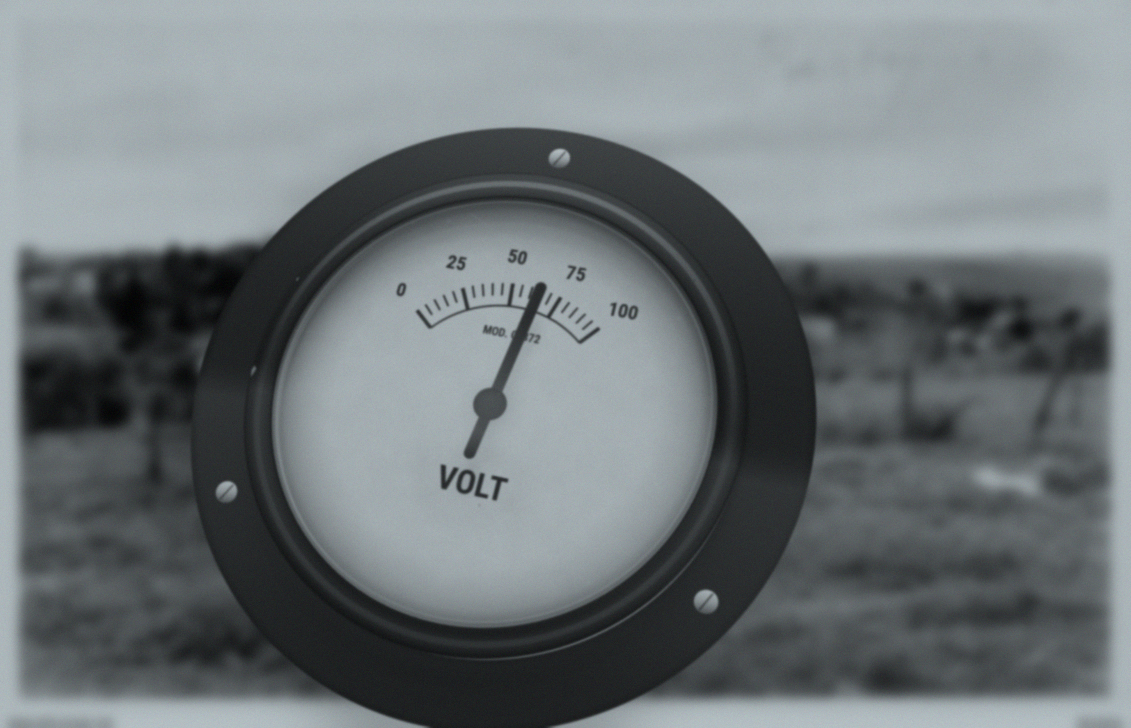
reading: 65; V
